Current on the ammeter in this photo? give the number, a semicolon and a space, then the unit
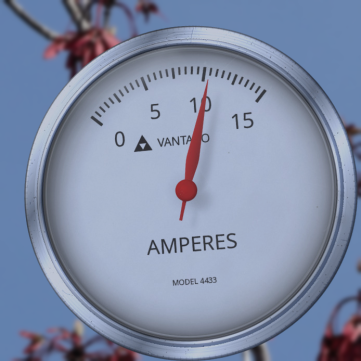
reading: 10.5; A
